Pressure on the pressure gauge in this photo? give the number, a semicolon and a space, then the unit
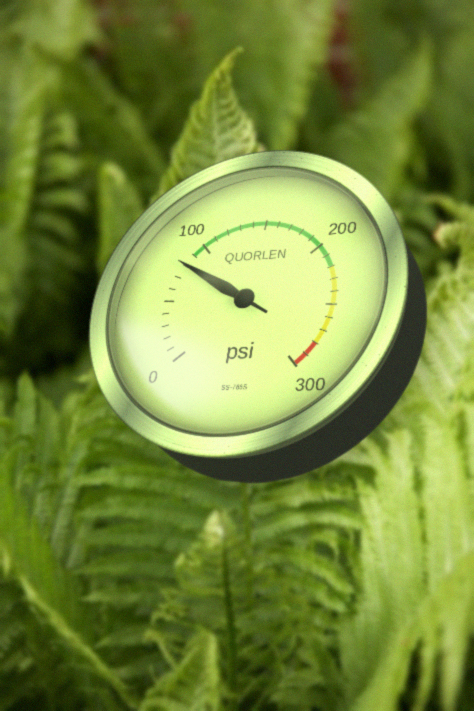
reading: 80; psi
